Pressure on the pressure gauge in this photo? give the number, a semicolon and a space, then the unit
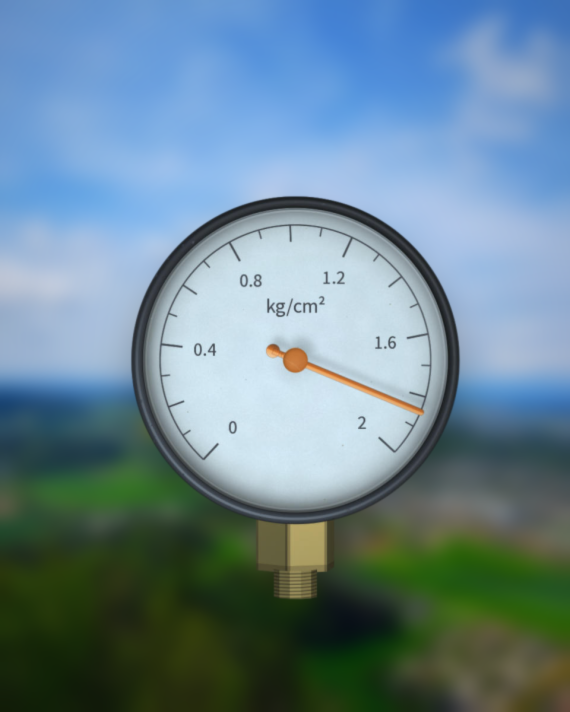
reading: 1.85; kg/cm²
